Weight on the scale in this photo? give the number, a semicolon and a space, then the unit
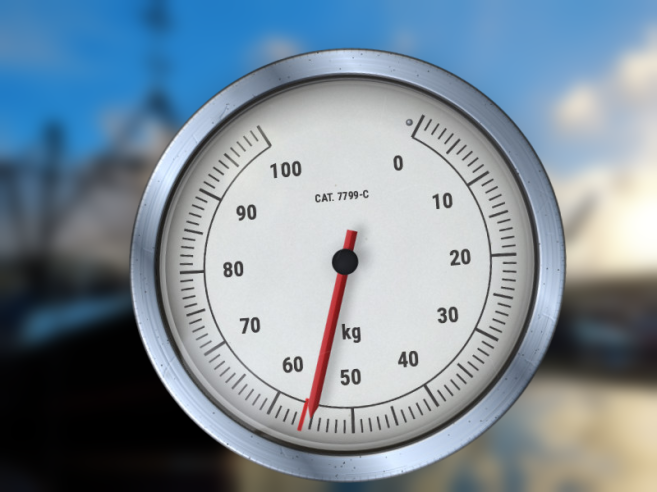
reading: 55; kg
